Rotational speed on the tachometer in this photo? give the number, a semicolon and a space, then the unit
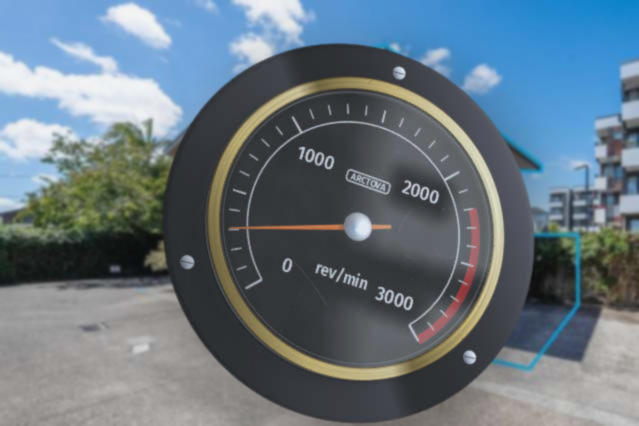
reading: 300; rpm
